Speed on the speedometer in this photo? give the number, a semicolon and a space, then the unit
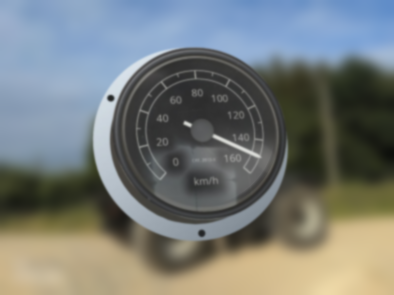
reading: 150; km/h
